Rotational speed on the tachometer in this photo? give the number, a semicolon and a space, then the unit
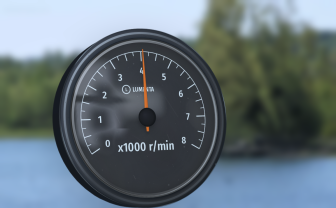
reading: 4000; rpm
